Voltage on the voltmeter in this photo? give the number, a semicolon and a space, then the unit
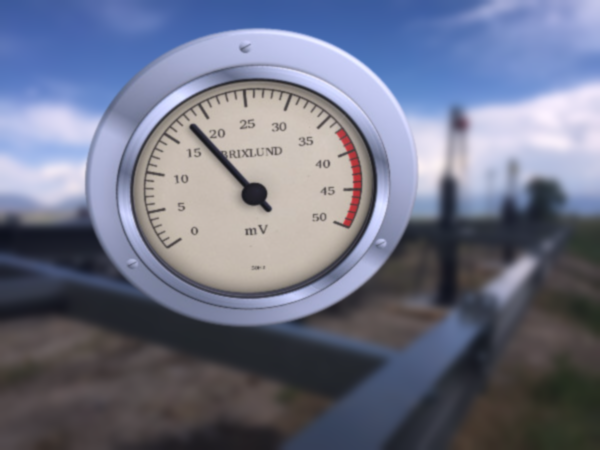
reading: 18; mV
